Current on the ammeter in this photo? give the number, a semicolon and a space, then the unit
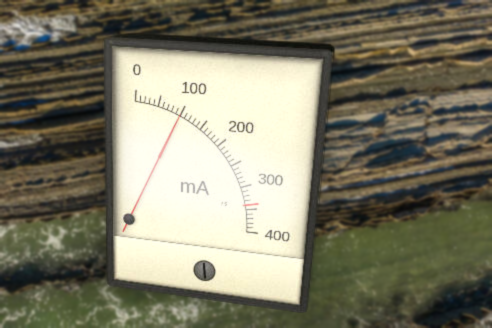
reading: 100; mA
